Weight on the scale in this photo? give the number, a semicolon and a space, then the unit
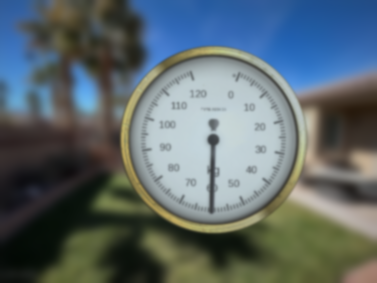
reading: 60; kg
